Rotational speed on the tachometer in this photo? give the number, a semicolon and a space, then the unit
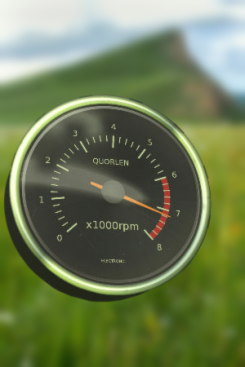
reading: 7200; rpm
